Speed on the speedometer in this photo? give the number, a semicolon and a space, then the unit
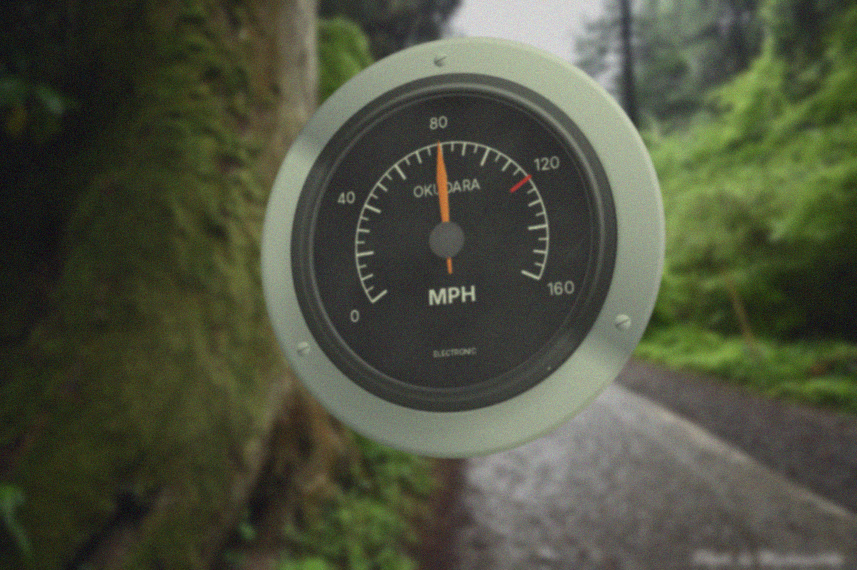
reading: 80; mph
